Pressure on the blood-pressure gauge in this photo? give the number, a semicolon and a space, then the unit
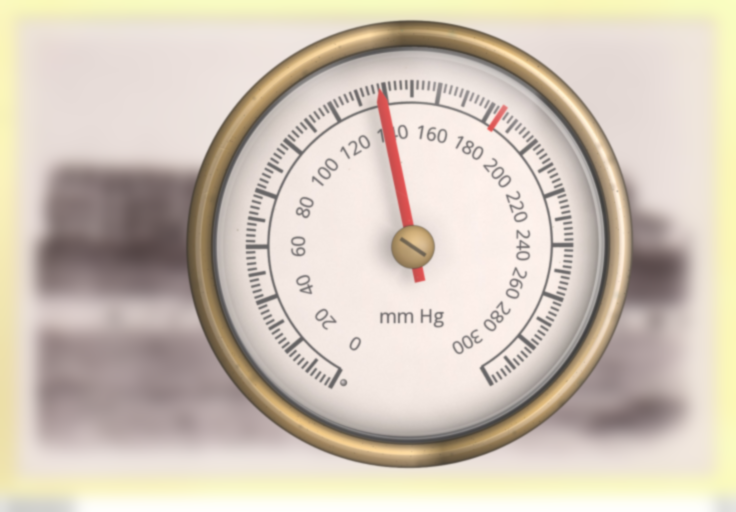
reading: 138; mmHg
